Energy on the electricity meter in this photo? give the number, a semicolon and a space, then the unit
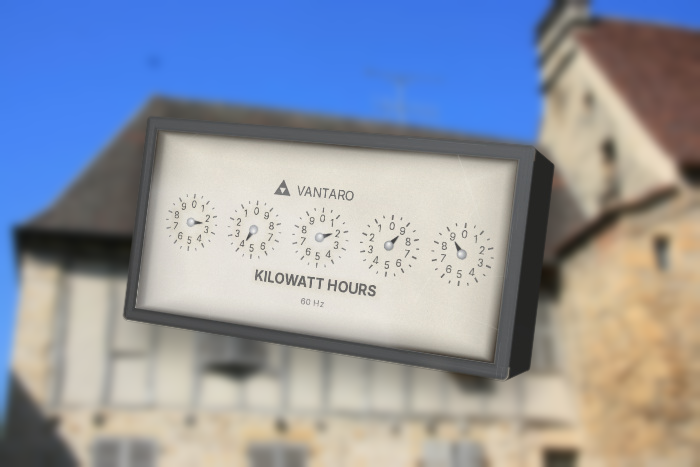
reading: 24189; kWh
